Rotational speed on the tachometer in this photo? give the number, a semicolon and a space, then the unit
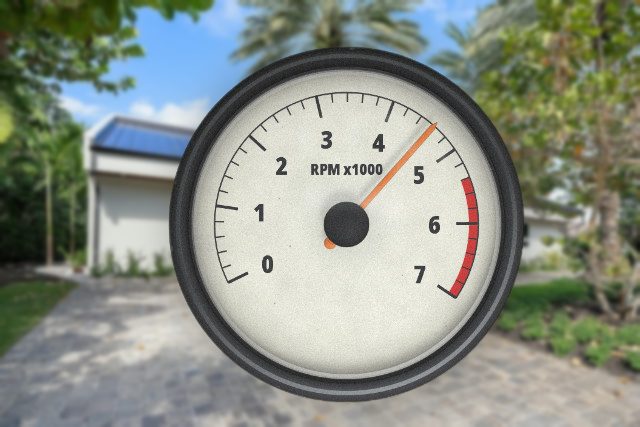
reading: 4600; rpm
